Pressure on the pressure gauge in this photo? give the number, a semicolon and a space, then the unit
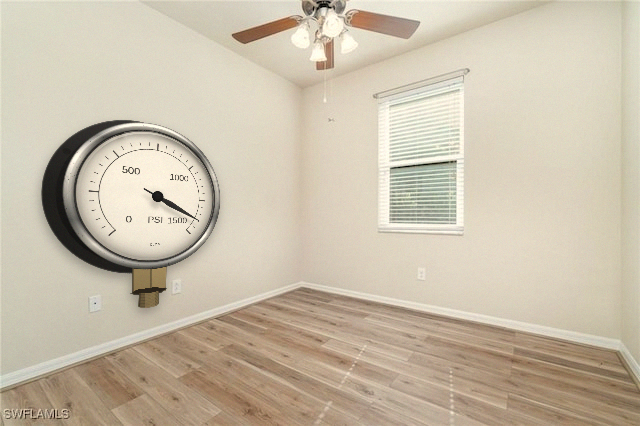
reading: 1400; psi
